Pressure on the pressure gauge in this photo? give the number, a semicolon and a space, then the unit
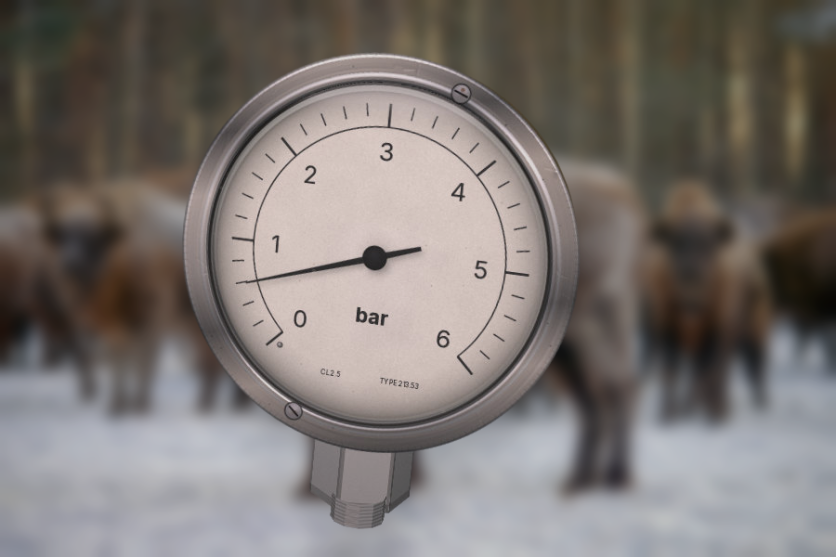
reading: 0.6; bar
